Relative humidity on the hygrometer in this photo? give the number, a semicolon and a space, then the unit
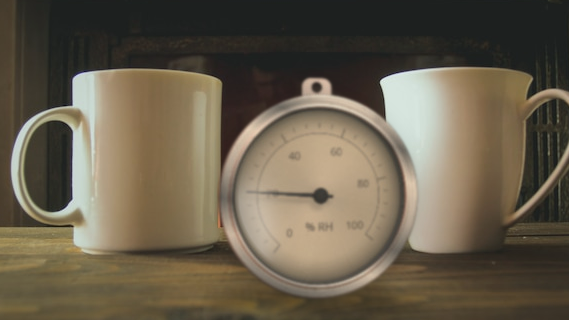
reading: 20; %
